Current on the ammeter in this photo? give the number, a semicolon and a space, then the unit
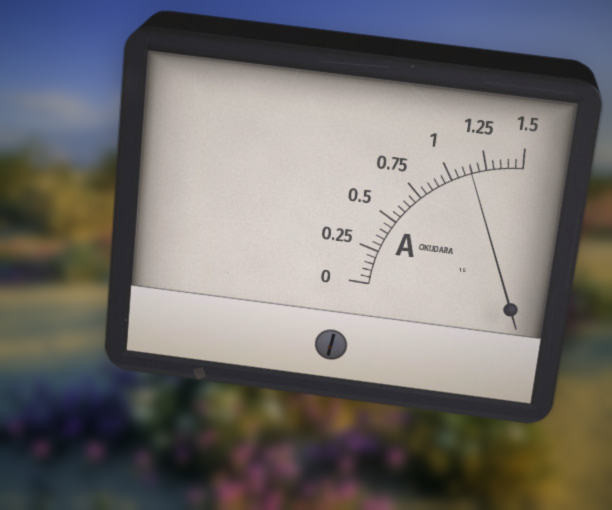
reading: 1.15; A
